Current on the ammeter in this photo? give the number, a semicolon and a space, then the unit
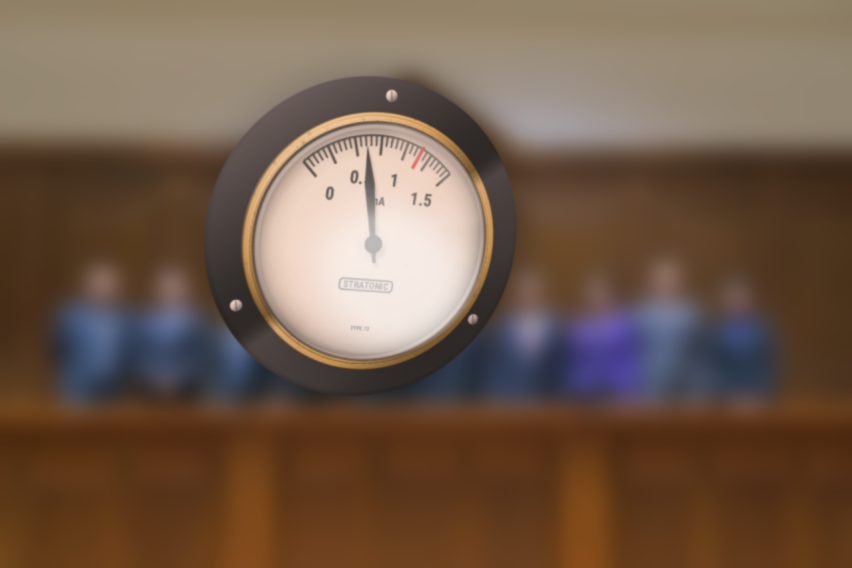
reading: 0.6; mA
